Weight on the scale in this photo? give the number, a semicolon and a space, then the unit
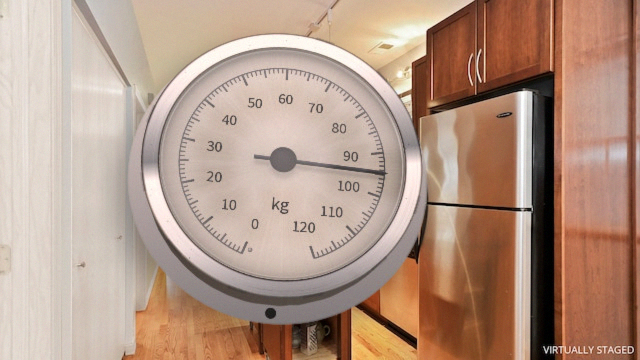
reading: 95; kg
